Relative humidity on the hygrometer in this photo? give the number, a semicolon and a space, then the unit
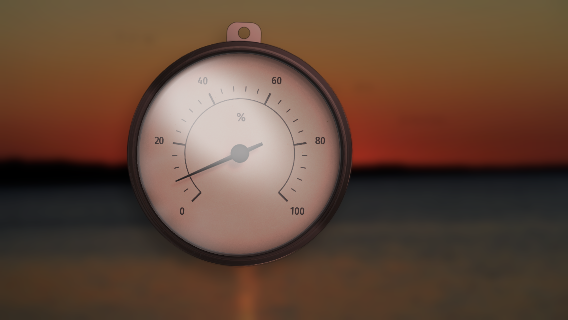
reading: 8; %
